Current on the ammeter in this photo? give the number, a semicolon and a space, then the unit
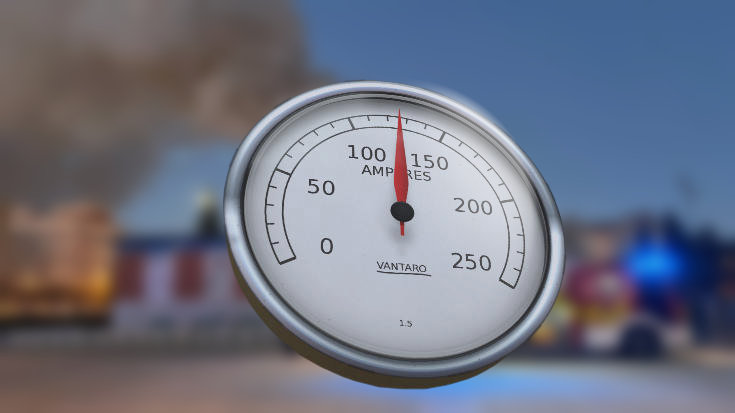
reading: 125; A
